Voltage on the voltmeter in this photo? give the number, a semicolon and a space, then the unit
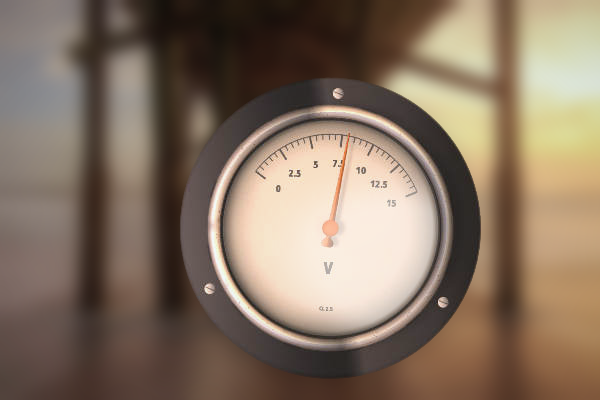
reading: 8; V
